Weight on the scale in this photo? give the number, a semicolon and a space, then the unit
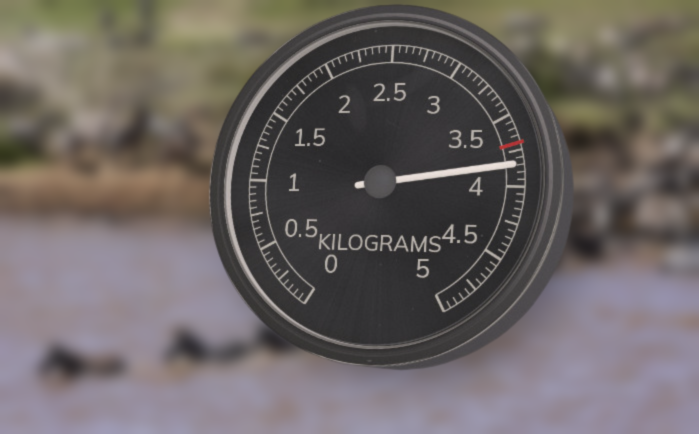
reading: 3.85; kg
